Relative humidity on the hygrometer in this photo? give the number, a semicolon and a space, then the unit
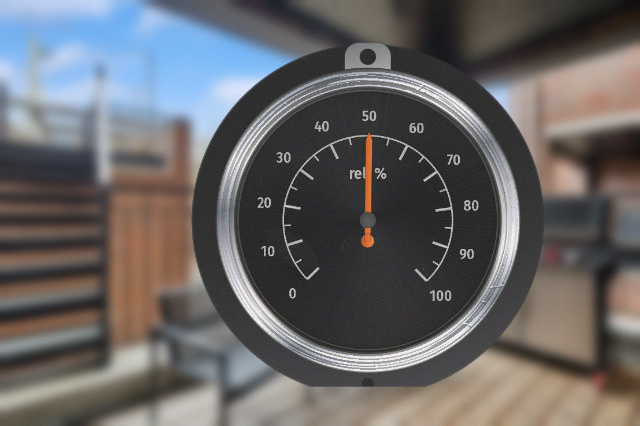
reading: 50; %
